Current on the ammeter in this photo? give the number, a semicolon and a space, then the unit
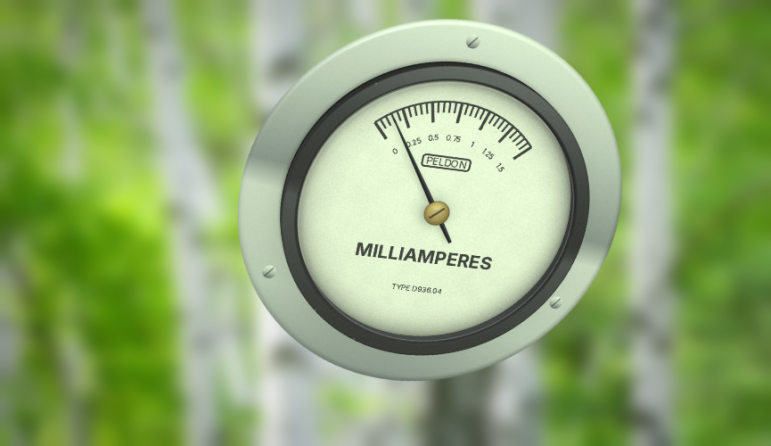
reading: 0.15; mA
